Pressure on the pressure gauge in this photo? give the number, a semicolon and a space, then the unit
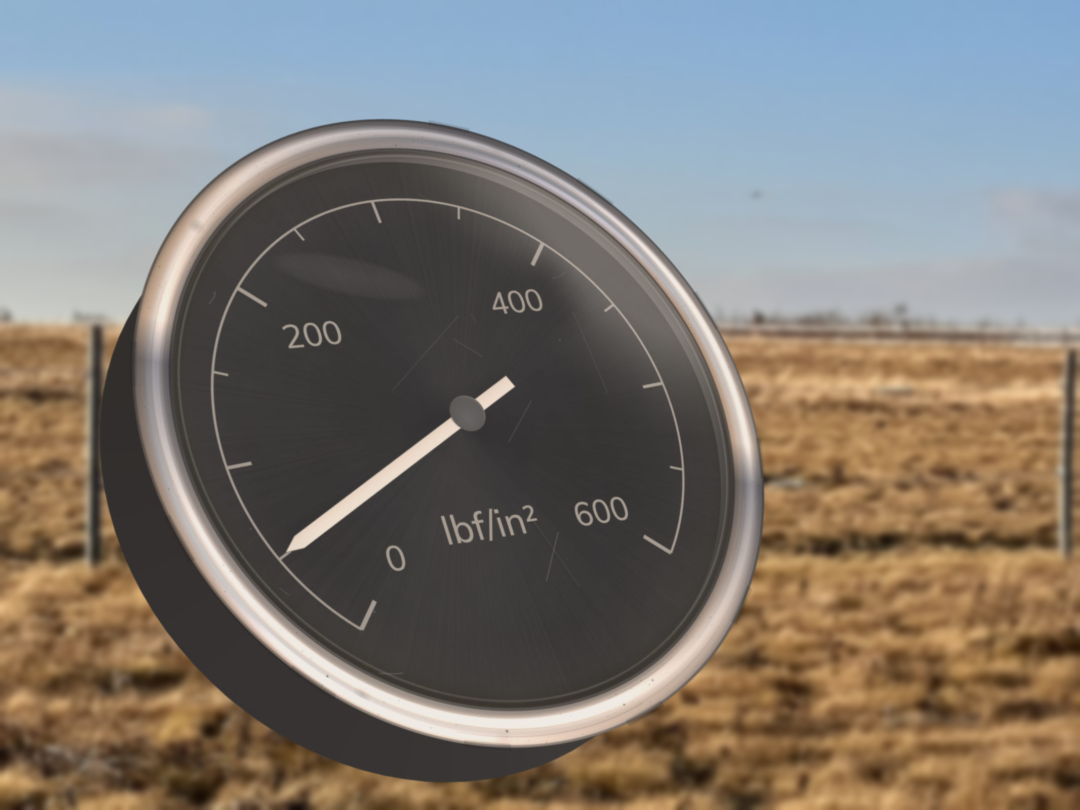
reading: 50; psi
